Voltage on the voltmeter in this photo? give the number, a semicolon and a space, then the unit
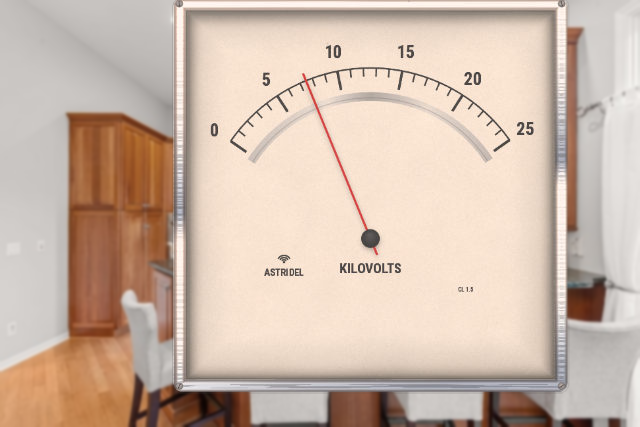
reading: 7.5; kV
